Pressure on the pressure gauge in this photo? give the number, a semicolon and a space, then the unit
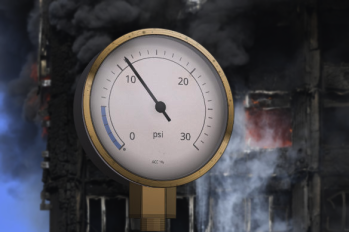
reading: 11; psi
